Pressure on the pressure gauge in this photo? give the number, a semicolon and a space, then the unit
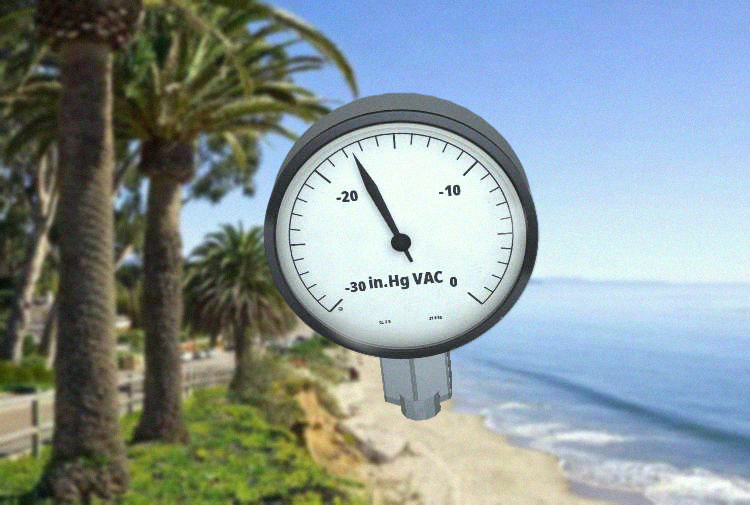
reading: -17.5; inHg
